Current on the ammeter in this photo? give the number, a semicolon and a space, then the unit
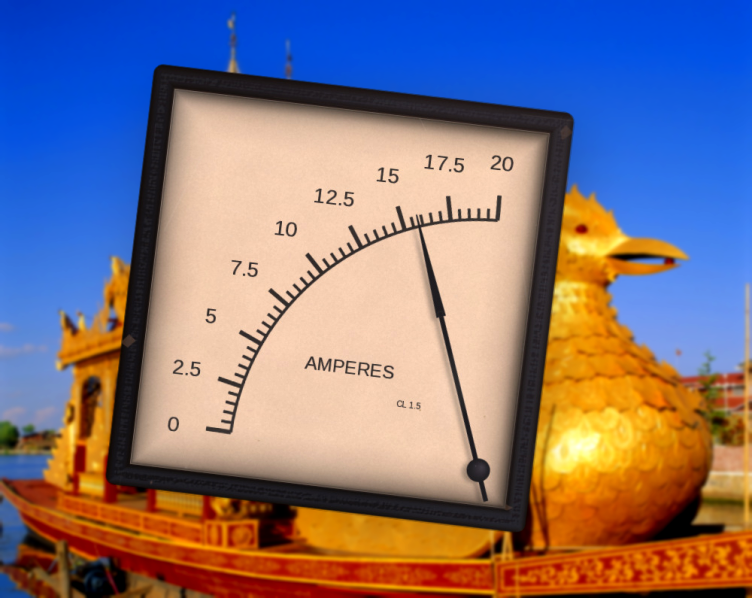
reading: 15.75; A
